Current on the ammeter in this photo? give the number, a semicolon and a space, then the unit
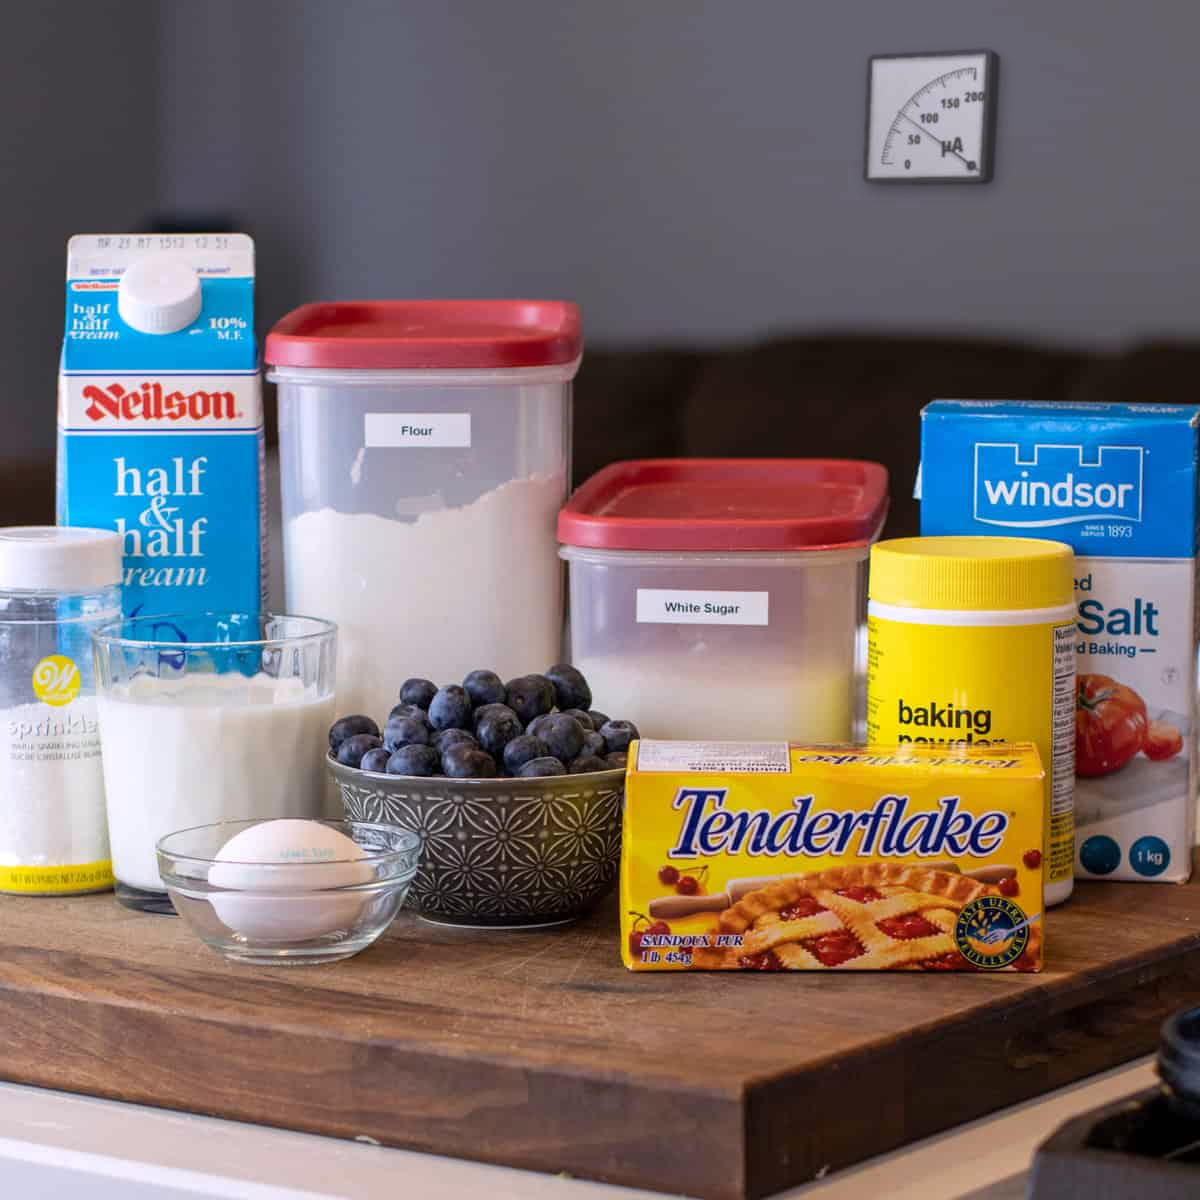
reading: 75; µA
